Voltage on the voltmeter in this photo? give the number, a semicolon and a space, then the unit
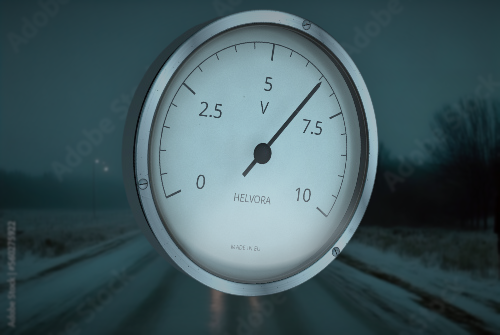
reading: 6.5; V
